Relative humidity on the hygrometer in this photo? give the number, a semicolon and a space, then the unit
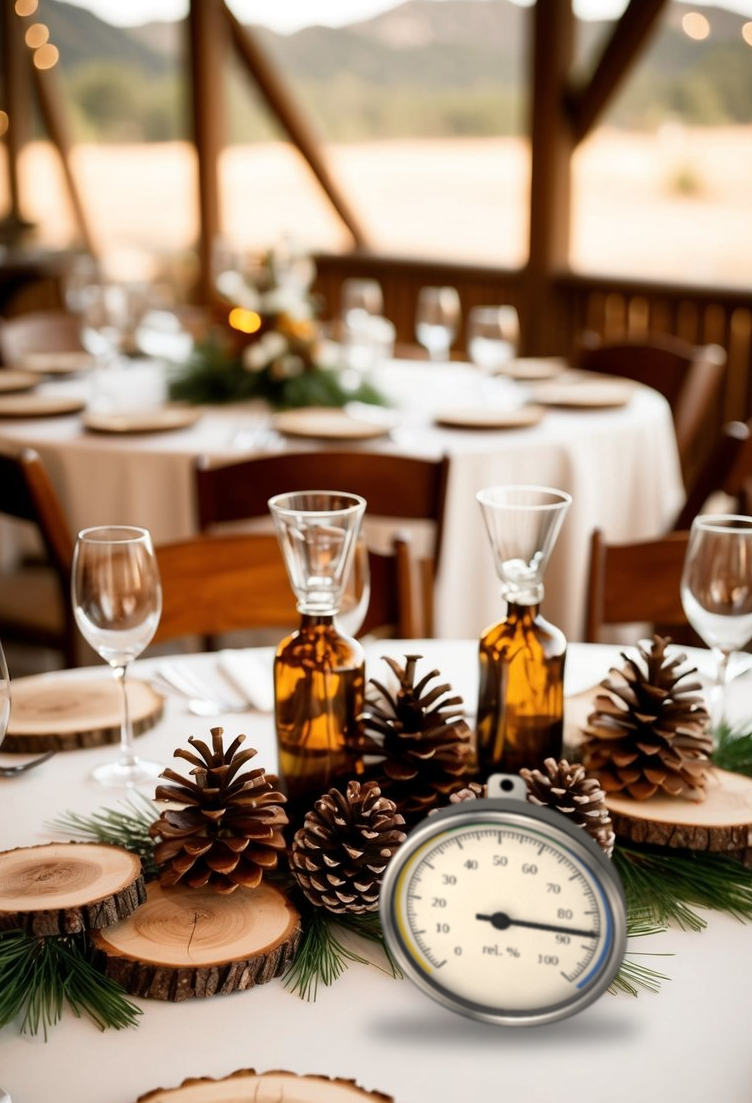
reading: 85; %
